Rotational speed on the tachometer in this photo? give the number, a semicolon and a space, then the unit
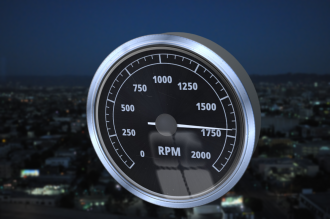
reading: 1700; rpm
